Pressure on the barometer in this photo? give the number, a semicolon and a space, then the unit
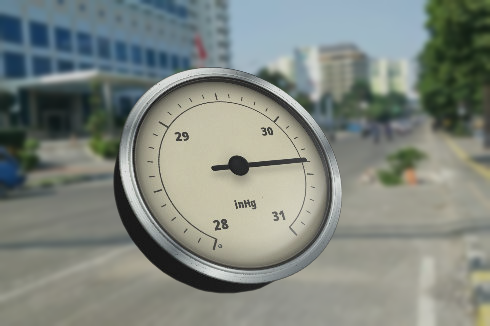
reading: 30.4; inHg
